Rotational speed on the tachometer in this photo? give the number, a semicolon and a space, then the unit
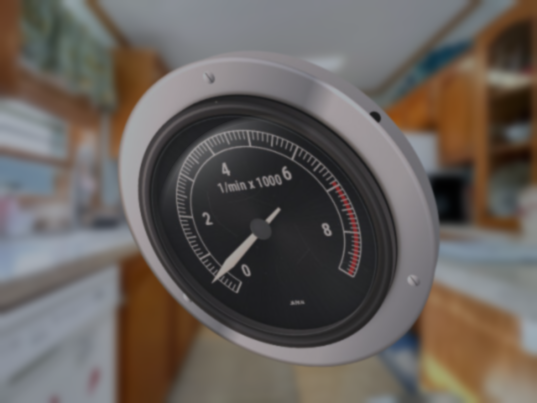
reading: 500; rpm
